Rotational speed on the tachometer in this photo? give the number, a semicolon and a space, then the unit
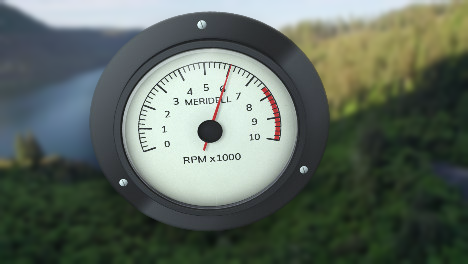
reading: 6000; rpm
